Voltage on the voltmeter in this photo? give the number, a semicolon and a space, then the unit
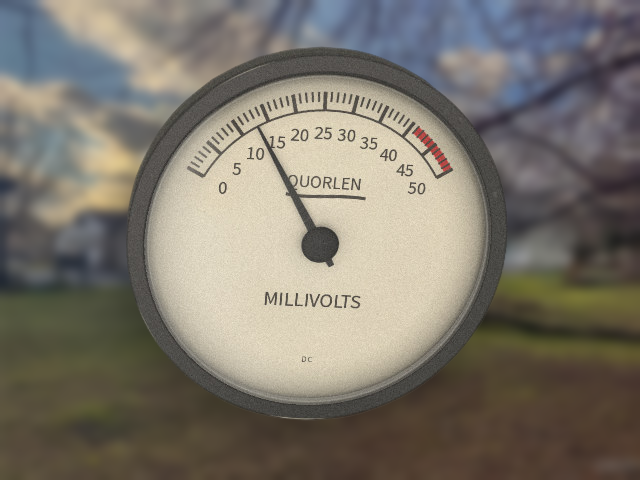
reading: 13; mV
